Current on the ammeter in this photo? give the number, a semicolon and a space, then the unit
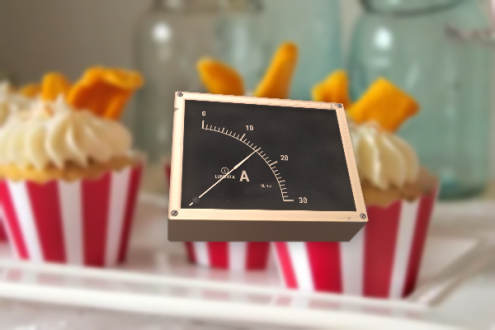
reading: 15; A
